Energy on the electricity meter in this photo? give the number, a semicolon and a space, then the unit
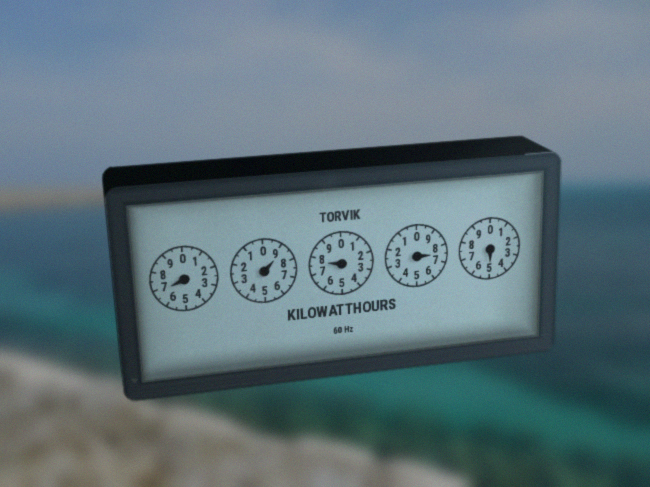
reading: 68775; kWh
